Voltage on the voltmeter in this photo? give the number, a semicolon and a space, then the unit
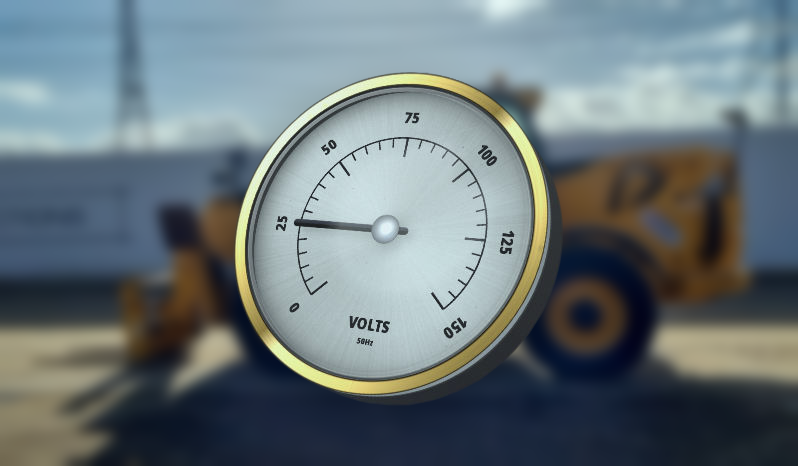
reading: 25; V
